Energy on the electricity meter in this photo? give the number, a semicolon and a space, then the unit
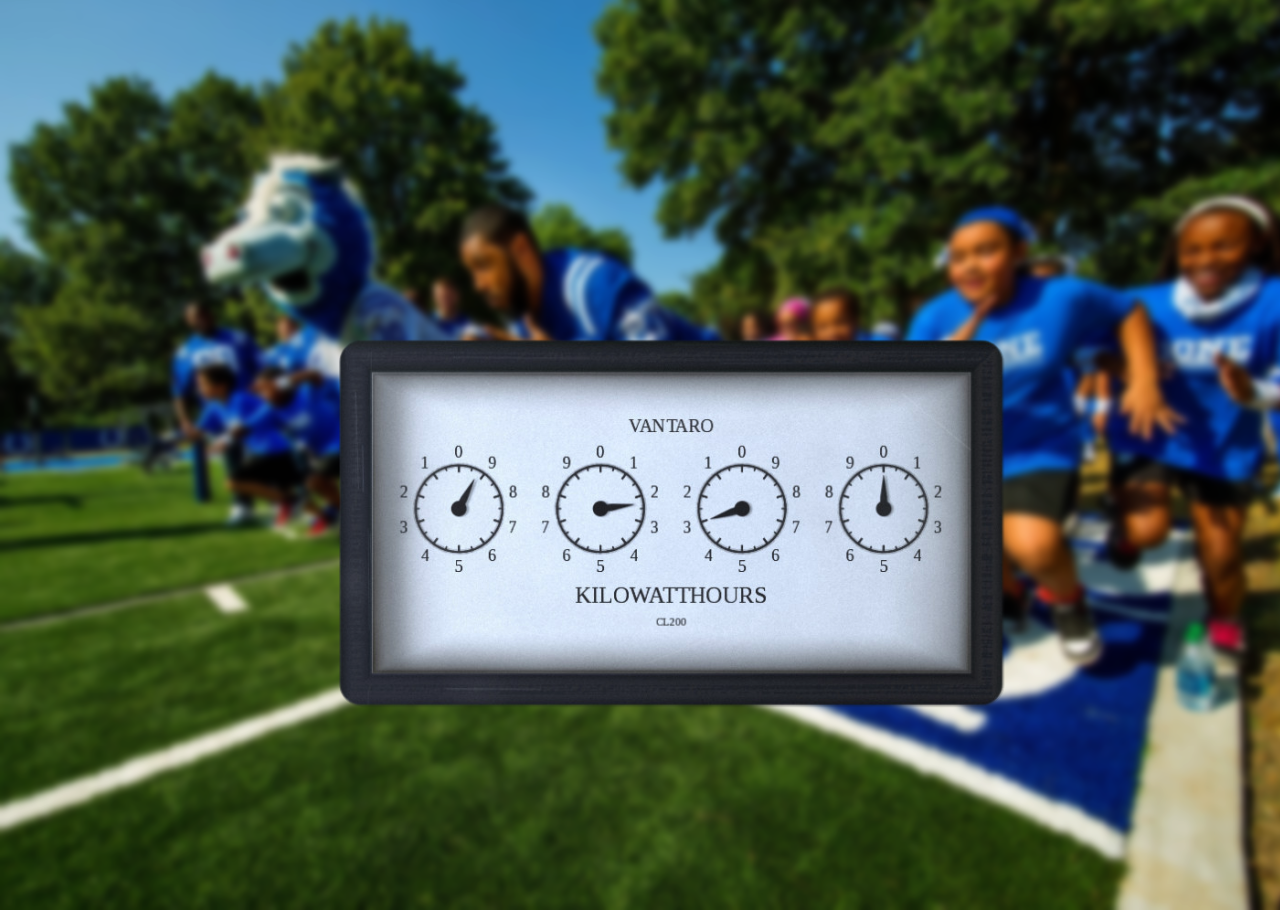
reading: 9230; kWh
